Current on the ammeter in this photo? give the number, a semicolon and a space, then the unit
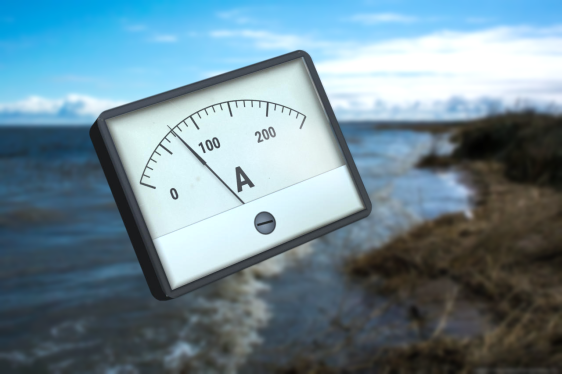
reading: 70; A
